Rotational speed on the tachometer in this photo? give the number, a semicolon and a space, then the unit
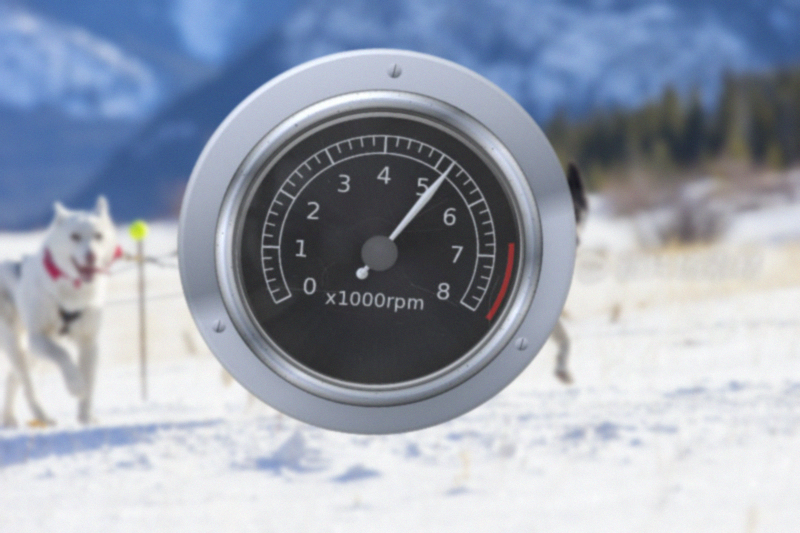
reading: 5200; rpm
